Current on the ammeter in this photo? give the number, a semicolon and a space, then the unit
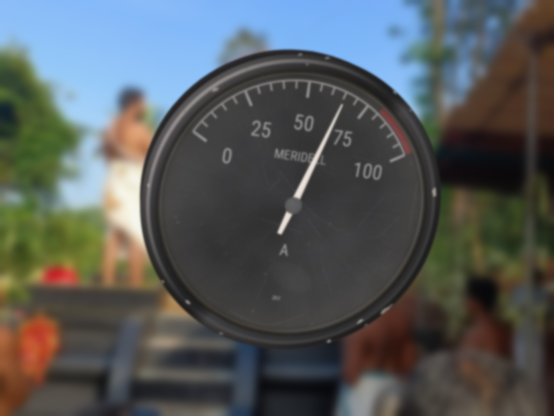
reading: 65; A
